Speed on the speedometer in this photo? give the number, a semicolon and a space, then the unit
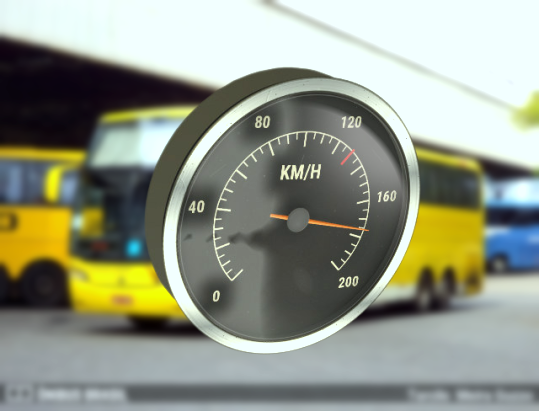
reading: 175; km/h
